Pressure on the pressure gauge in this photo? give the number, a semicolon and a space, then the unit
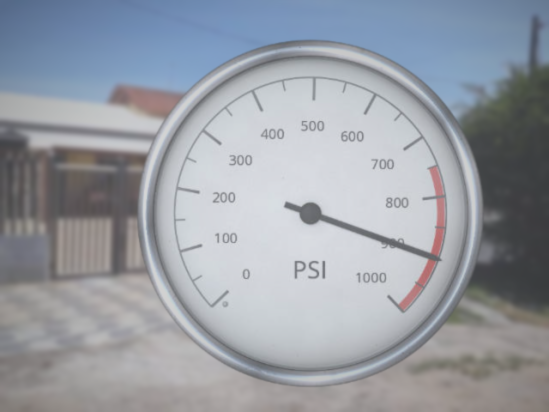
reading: 900; psi
